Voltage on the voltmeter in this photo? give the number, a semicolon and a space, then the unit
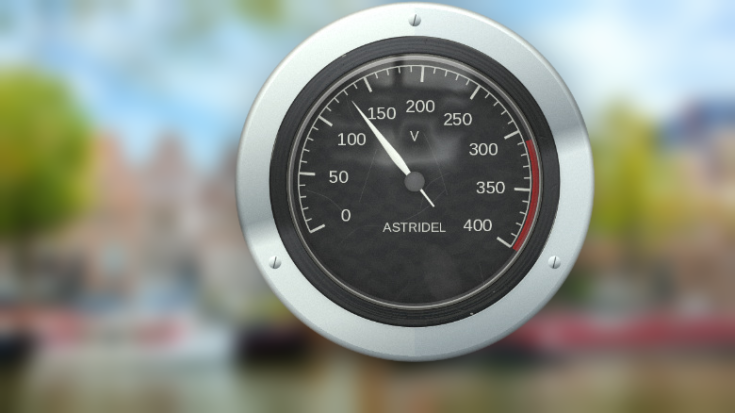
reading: 130; V
